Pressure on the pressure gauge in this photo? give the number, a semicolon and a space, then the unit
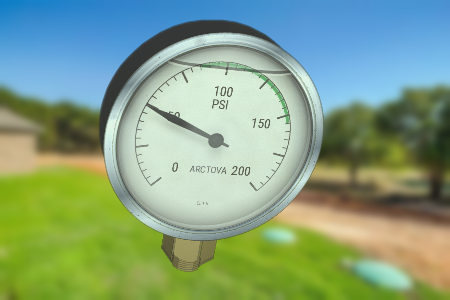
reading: 50; psi
